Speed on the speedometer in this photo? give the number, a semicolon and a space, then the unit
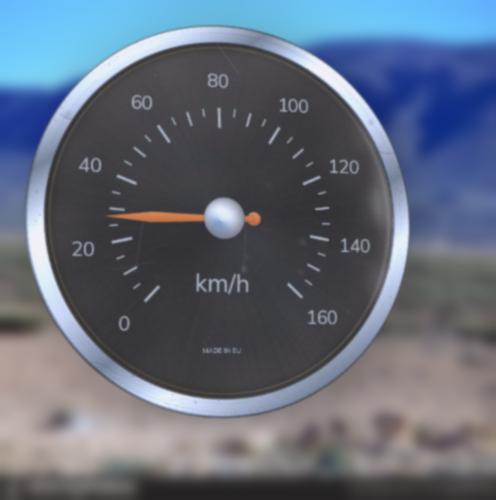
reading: 27.5; km/h
